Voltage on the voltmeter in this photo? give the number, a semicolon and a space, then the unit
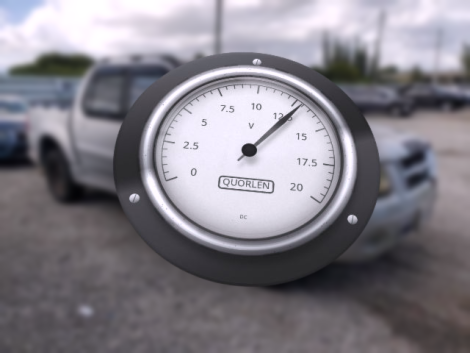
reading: 13; V
